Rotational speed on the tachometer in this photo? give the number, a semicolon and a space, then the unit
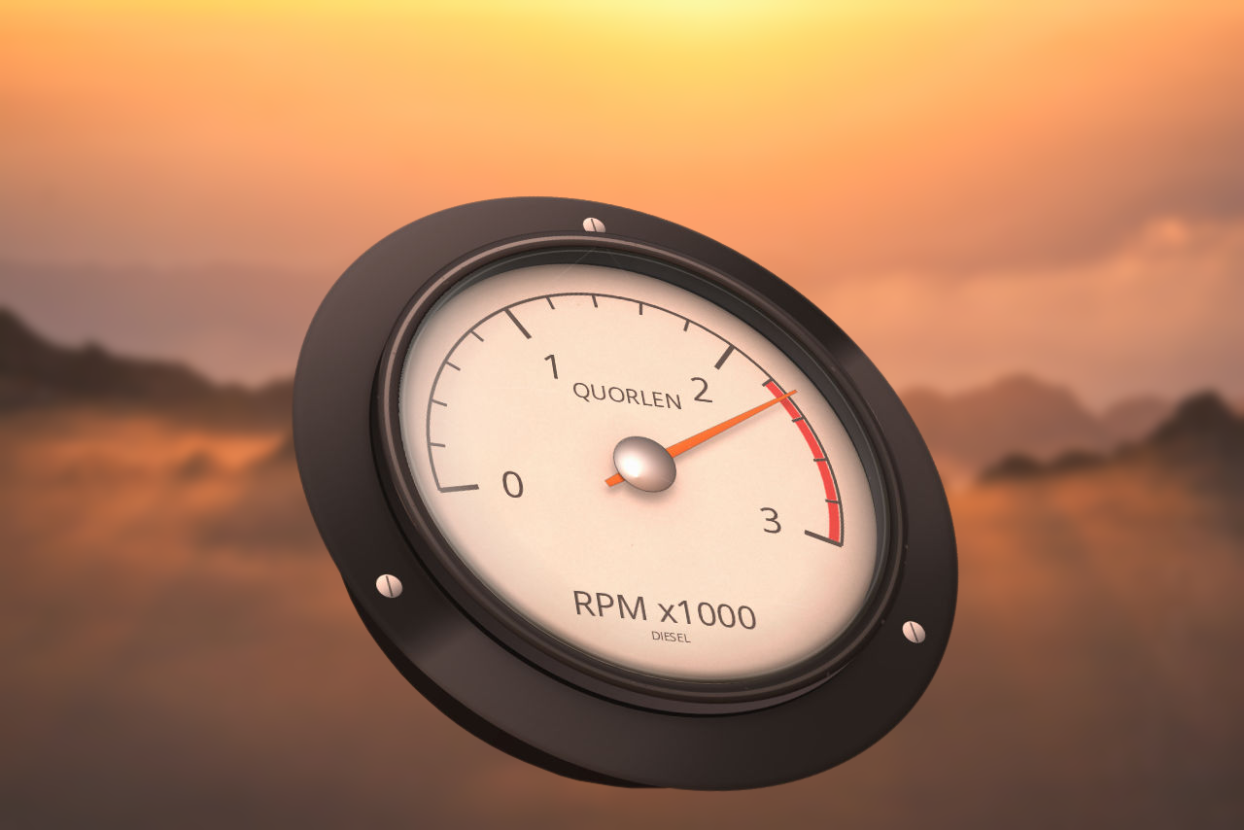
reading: 2300; rpm
